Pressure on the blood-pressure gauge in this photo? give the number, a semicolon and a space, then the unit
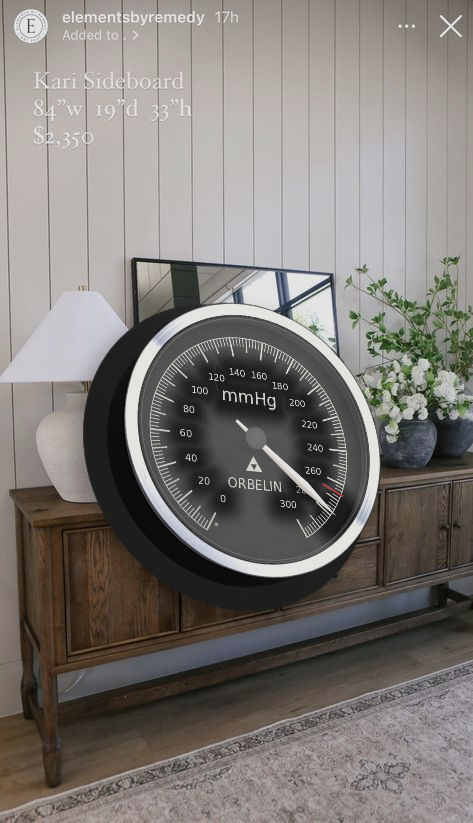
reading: 280; mmHg
